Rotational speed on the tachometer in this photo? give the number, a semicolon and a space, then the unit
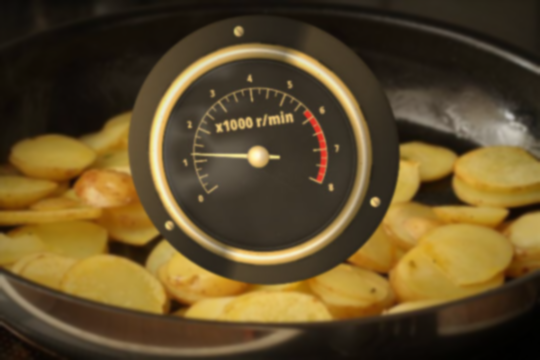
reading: 1250; rpm
